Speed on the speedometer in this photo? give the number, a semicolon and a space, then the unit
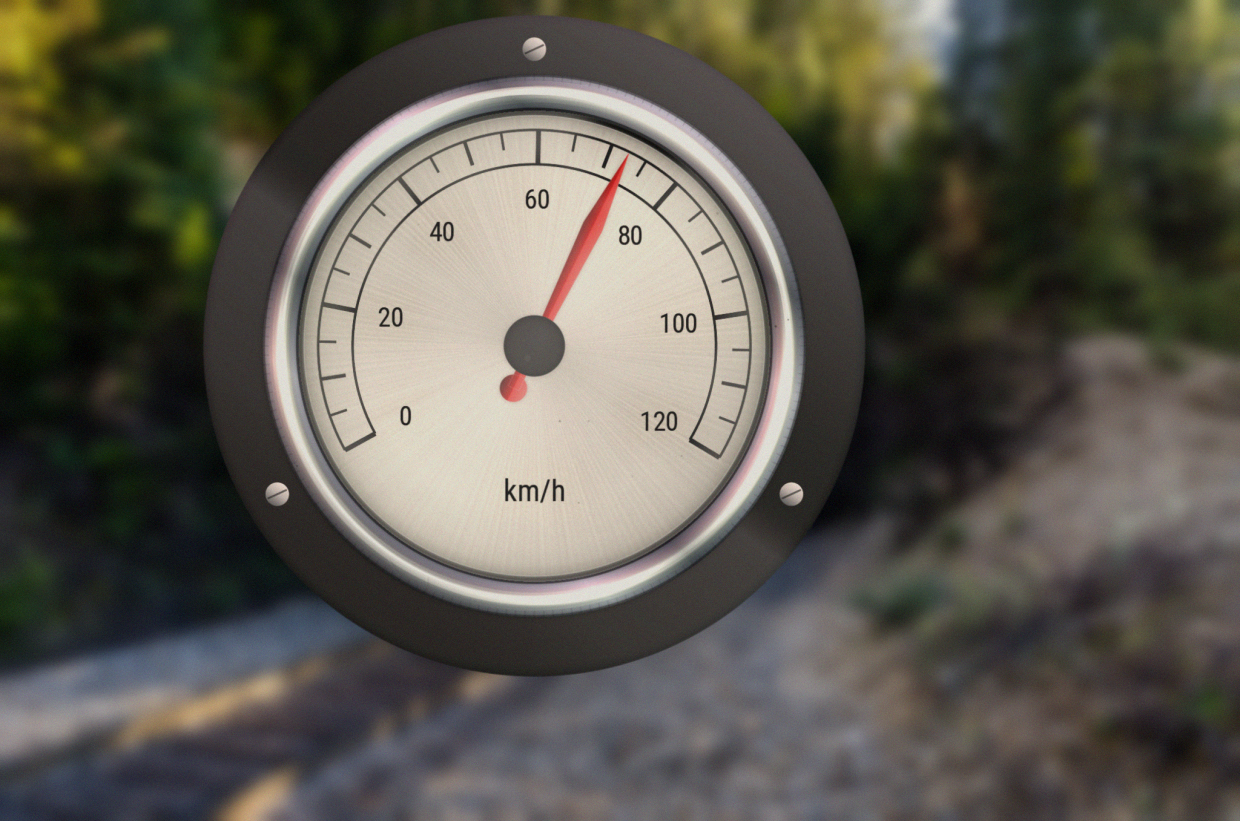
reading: 72.5; km/h
